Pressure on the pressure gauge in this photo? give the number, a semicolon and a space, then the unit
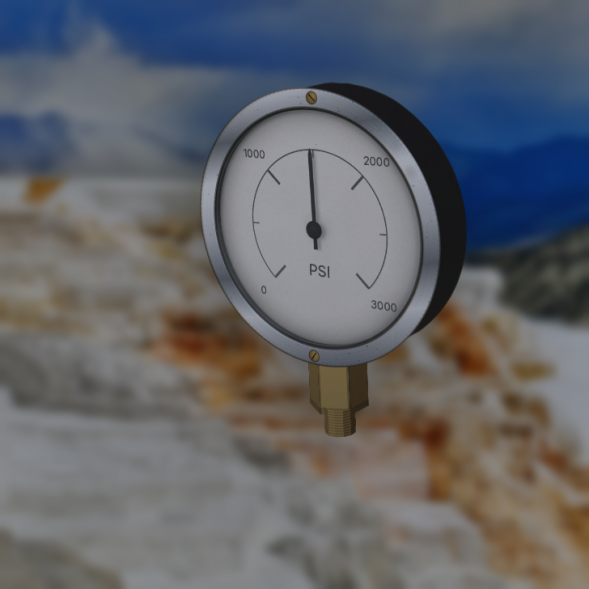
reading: 1500; psi
